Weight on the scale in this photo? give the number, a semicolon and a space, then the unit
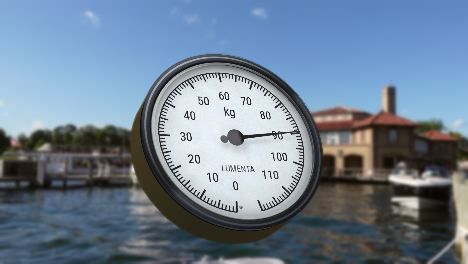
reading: 90; kg
